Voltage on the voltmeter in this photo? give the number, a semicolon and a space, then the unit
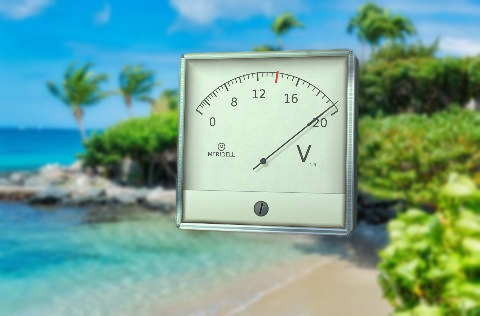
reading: 19.5; V
